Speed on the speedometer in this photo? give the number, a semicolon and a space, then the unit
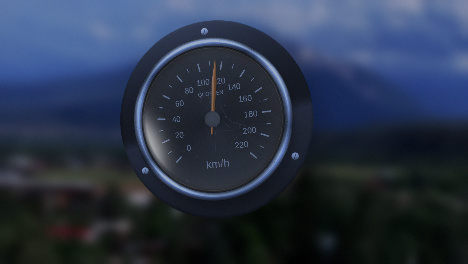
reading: 115; km/h
